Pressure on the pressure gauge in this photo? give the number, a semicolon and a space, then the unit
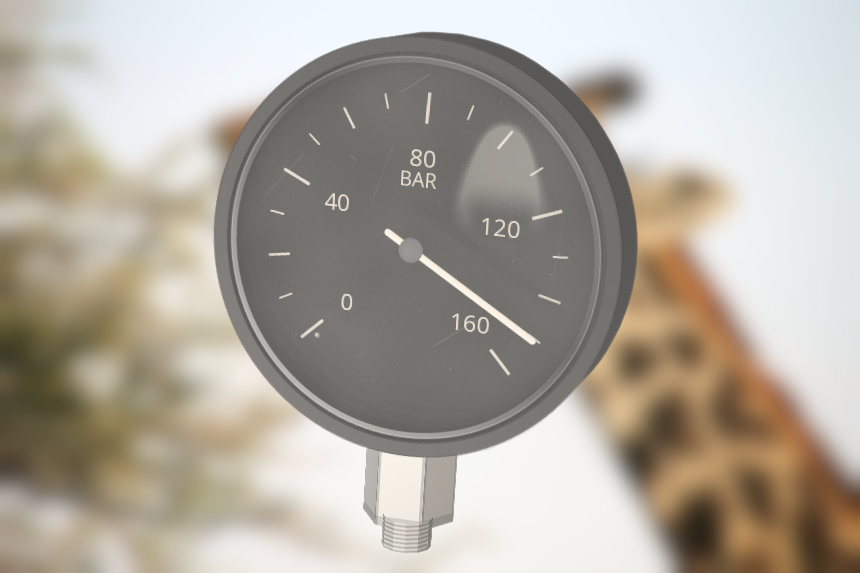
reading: 150; bar
